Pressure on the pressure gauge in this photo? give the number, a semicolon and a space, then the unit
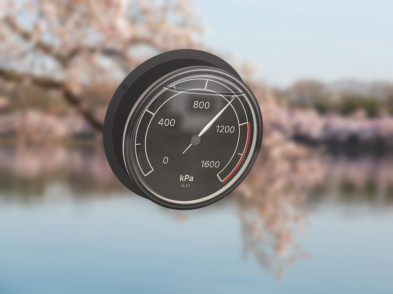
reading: 1000; kPa
